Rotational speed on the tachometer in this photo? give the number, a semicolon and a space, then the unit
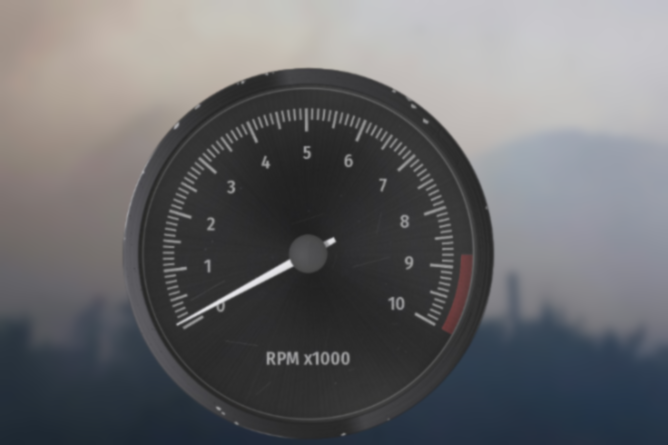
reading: 100; rpm
